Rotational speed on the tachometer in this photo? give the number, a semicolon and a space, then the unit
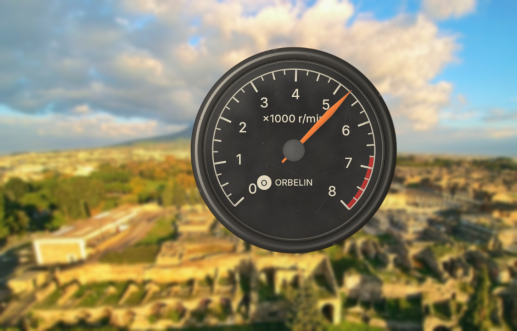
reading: 5250; rpm
